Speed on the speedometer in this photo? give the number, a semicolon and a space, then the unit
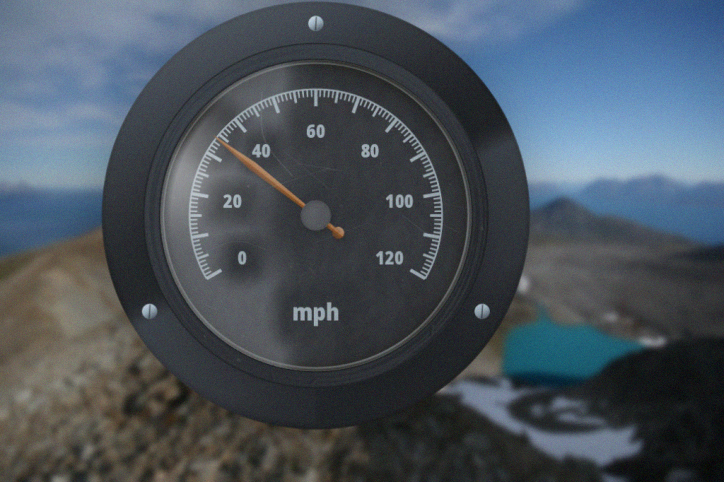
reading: 34; mph
